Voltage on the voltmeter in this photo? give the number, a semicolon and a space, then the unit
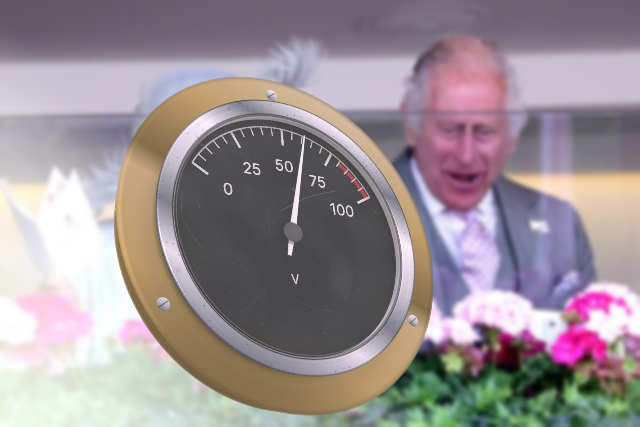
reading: 60; V
